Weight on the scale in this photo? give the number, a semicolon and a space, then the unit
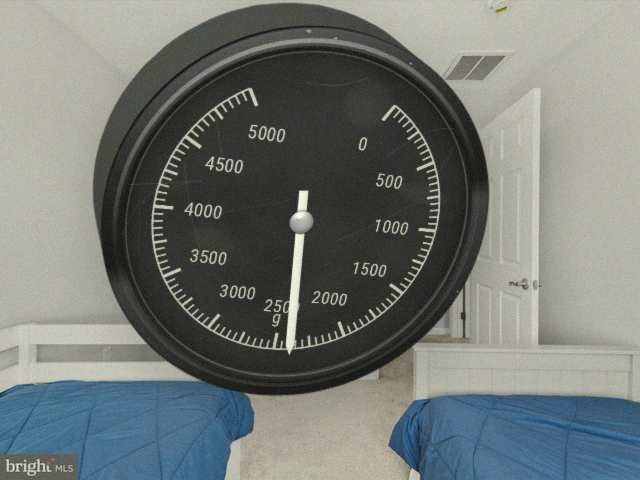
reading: 2400; g
